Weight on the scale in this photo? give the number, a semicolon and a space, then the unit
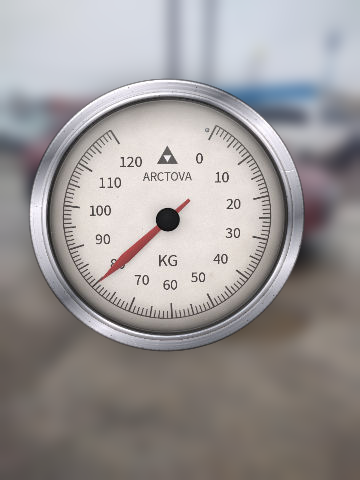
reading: 80; kg
